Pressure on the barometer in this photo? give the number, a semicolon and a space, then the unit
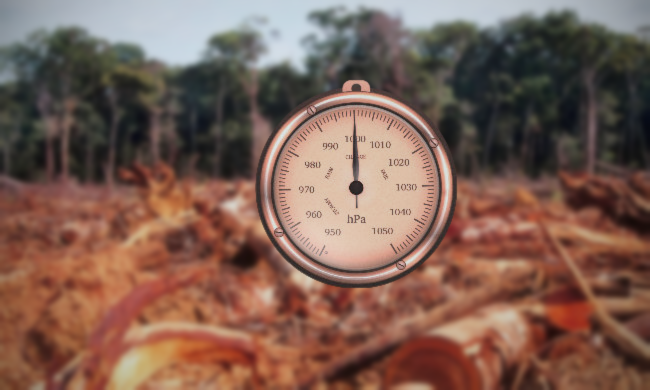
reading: 1000; hPa
